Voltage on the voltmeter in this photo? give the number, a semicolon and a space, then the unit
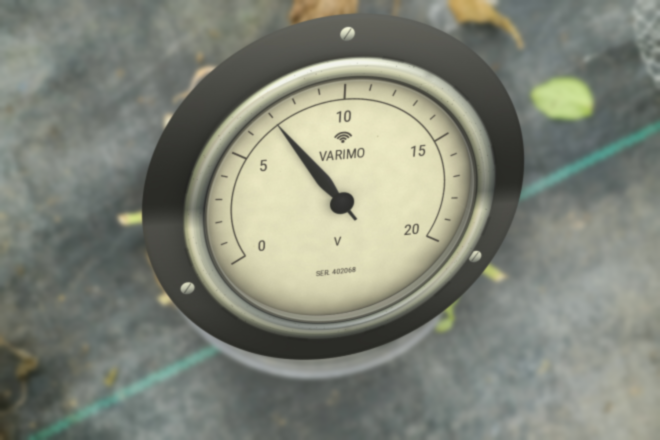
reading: 7; V
